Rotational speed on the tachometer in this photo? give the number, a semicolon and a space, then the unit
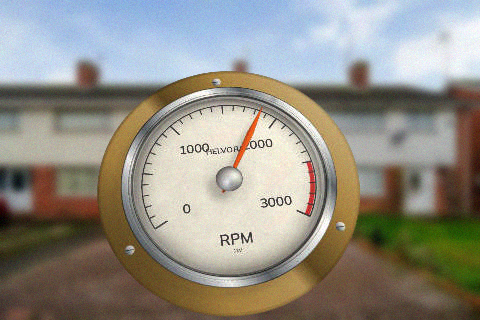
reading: 1850; rpm
